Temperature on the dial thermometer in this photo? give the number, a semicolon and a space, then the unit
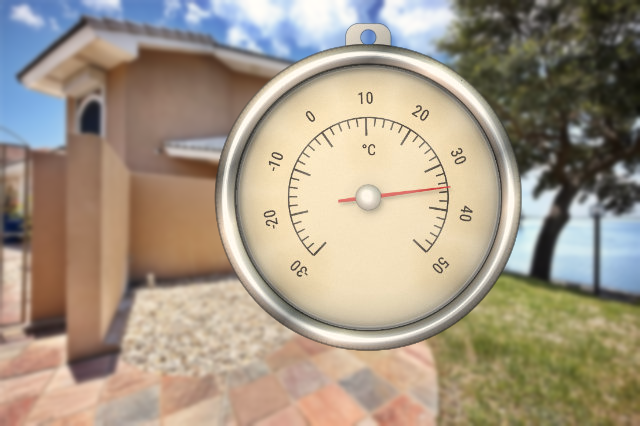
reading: 35; °C
